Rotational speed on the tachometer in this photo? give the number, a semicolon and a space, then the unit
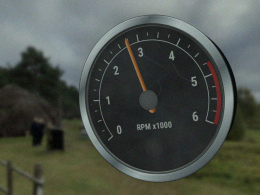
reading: 2750; rpm
